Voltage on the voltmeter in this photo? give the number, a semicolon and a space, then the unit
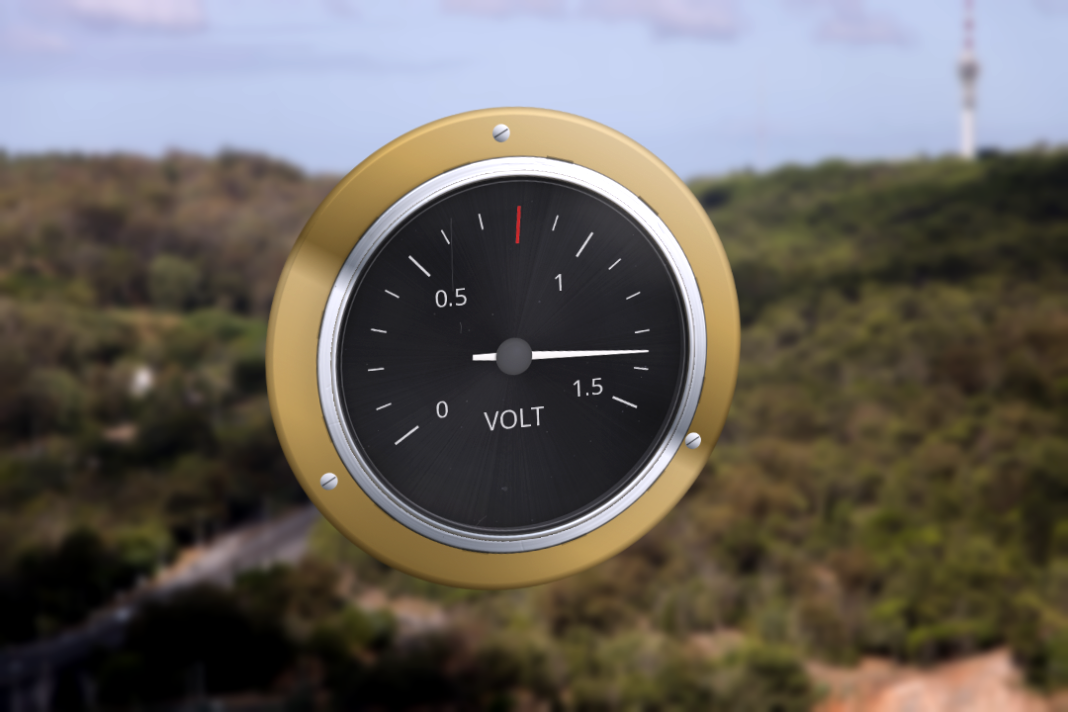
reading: 1.35; V
